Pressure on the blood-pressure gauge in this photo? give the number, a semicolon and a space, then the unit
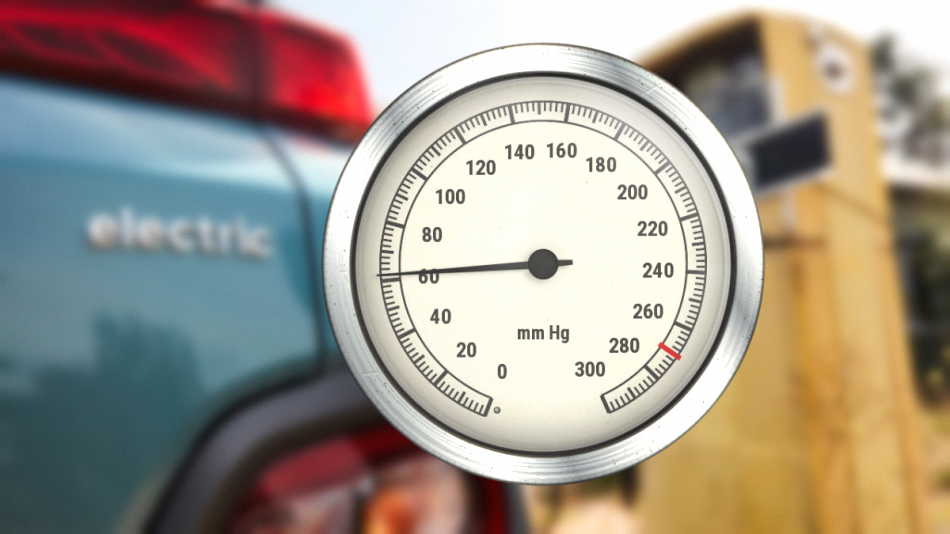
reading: 62; mmHg
